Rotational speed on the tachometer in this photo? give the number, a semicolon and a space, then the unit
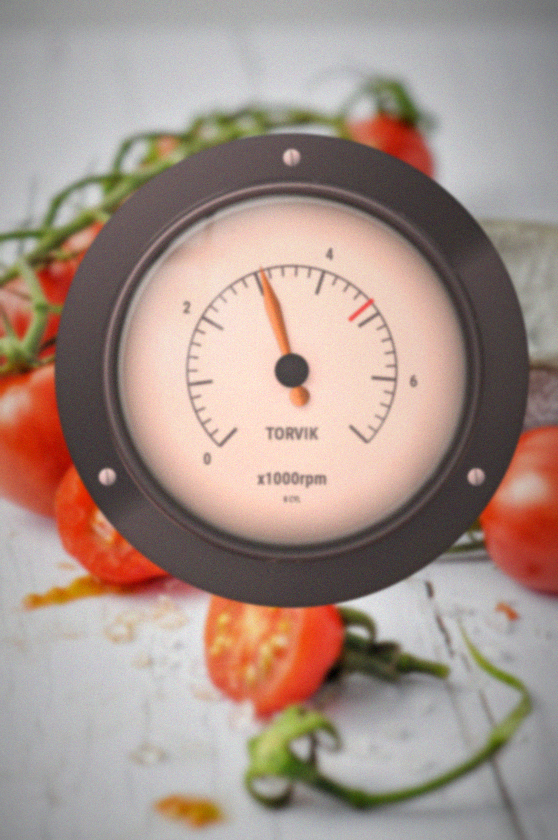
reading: 3100; rpm
